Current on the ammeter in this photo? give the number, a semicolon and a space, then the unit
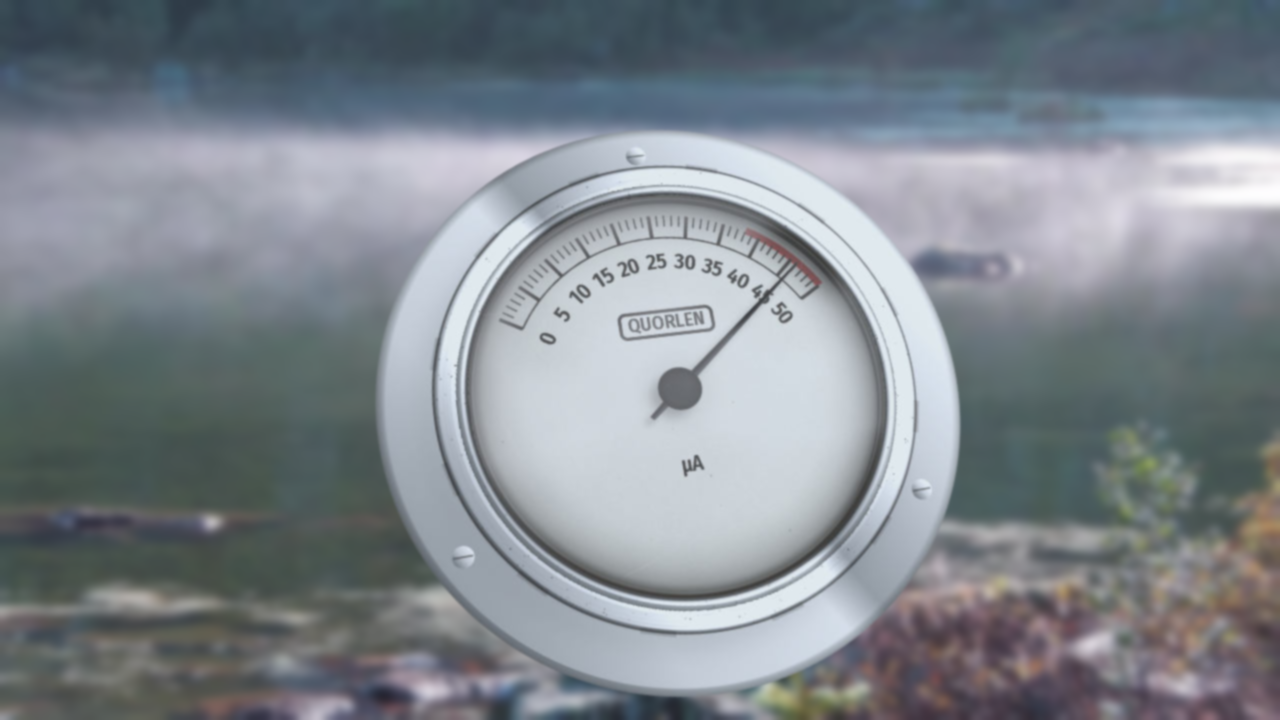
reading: 46; µA
